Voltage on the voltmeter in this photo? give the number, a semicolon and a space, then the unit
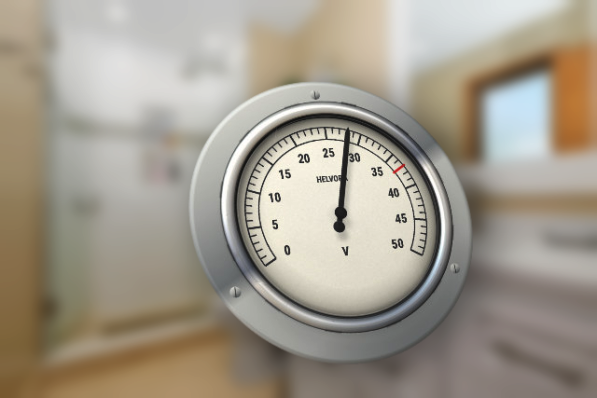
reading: 28; V
